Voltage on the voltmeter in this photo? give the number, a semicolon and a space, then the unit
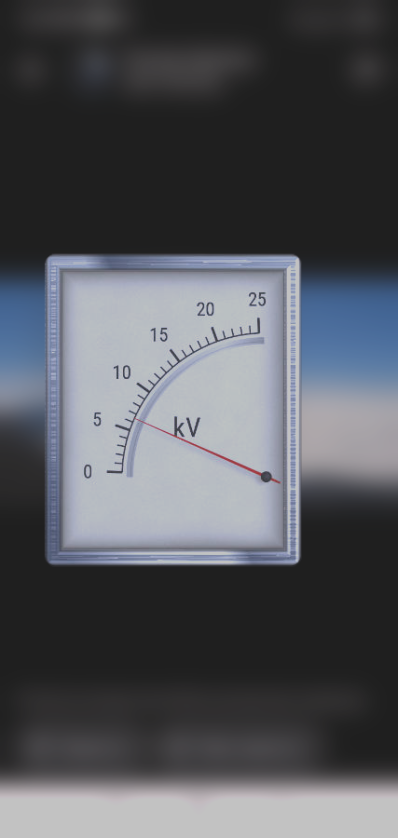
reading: 6.5; kV
